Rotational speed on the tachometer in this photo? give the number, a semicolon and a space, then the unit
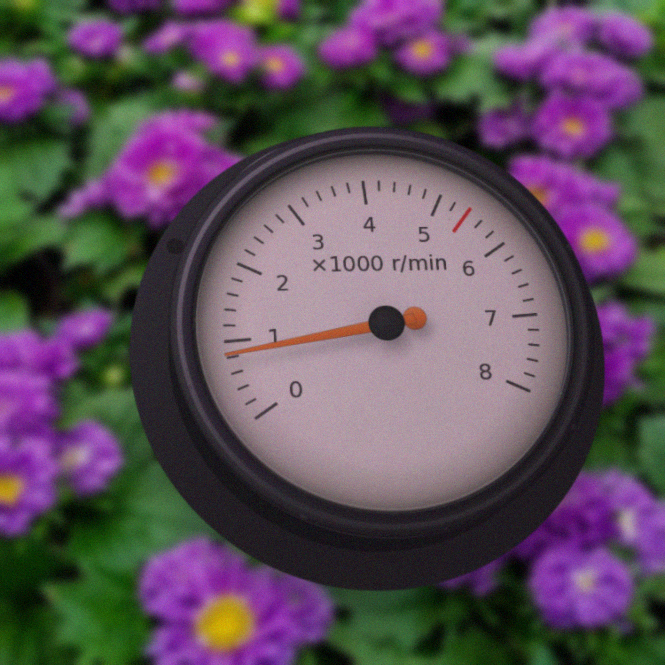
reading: 800; rpm
